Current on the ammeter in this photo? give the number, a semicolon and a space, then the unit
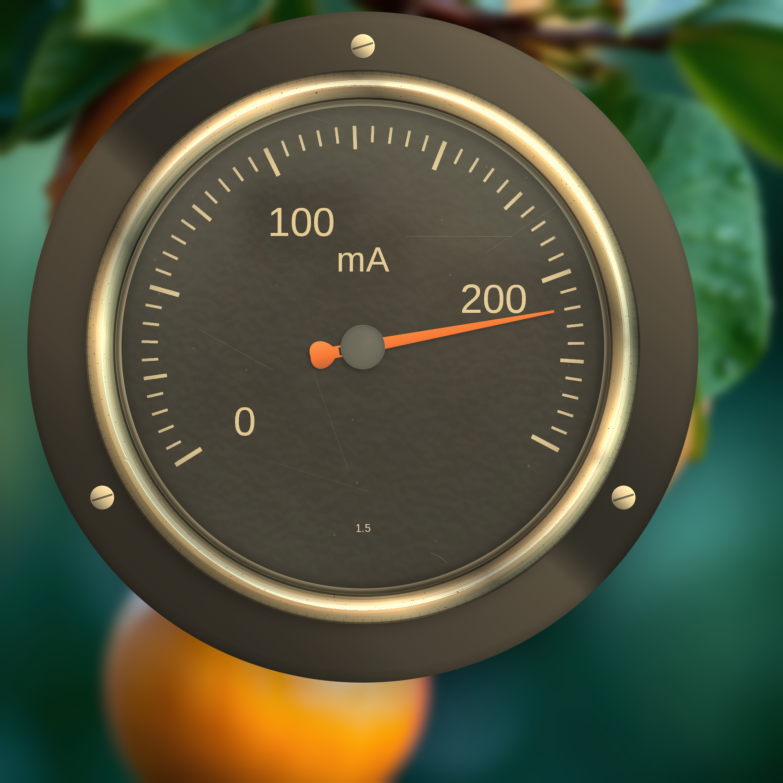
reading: 210; mA
